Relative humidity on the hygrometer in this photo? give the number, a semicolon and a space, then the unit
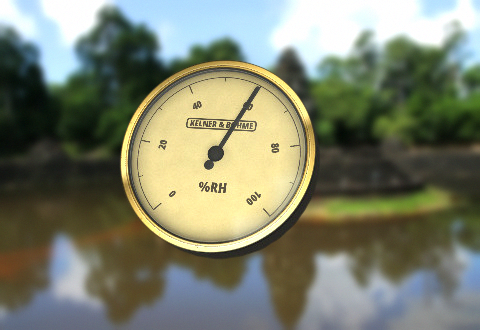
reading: 60; %
